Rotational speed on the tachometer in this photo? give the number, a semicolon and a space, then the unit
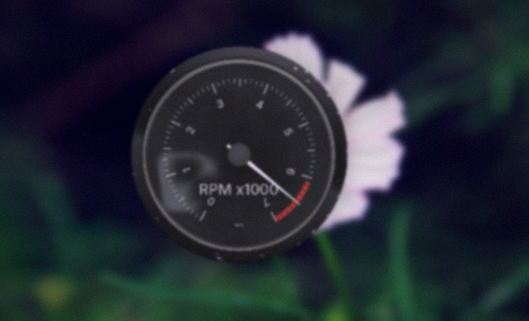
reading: 6500; rpm
